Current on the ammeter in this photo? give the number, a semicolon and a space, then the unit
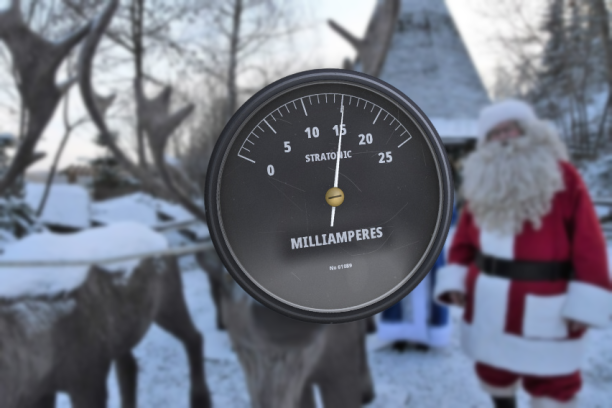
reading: 15; mA
